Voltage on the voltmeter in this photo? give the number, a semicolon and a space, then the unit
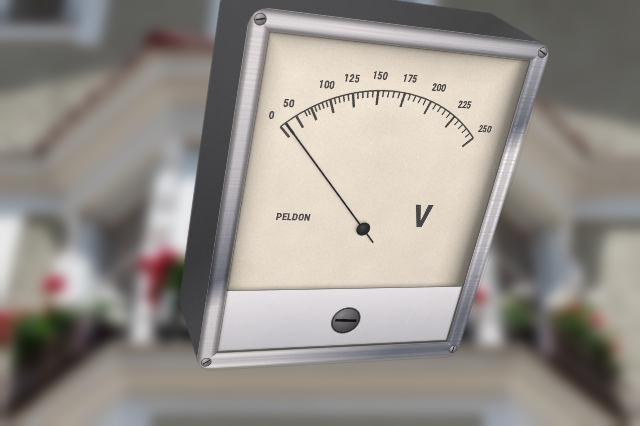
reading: 25; V
